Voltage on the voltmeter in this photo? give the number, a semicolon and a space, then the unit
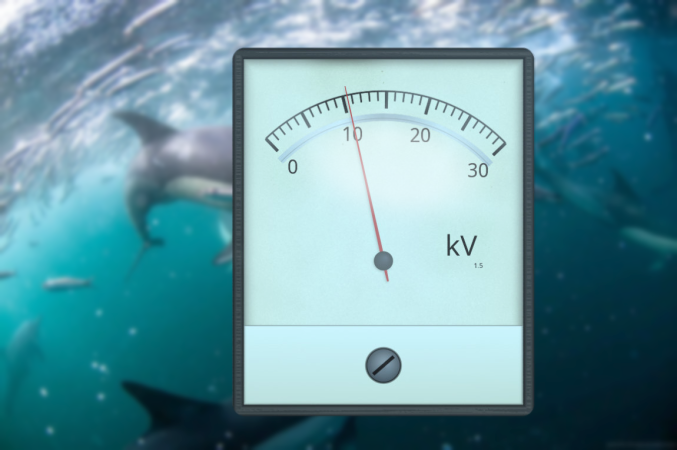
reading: 10.5; kV
